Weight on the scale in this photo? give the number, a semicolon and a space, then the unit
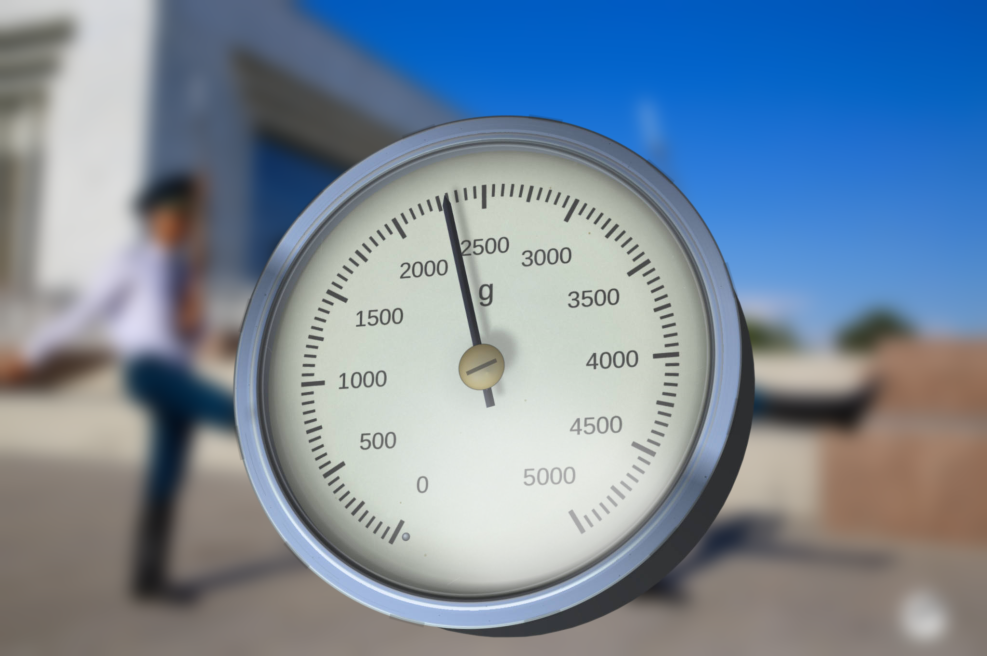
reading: 2300; g
